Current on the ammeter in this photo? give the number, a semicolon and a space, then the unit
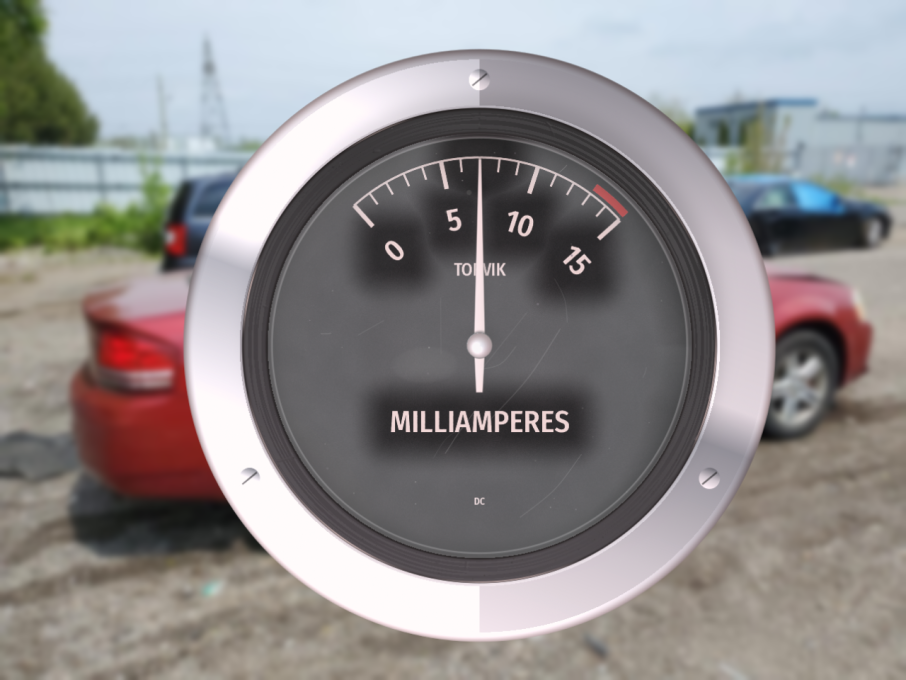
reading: 7; mA
